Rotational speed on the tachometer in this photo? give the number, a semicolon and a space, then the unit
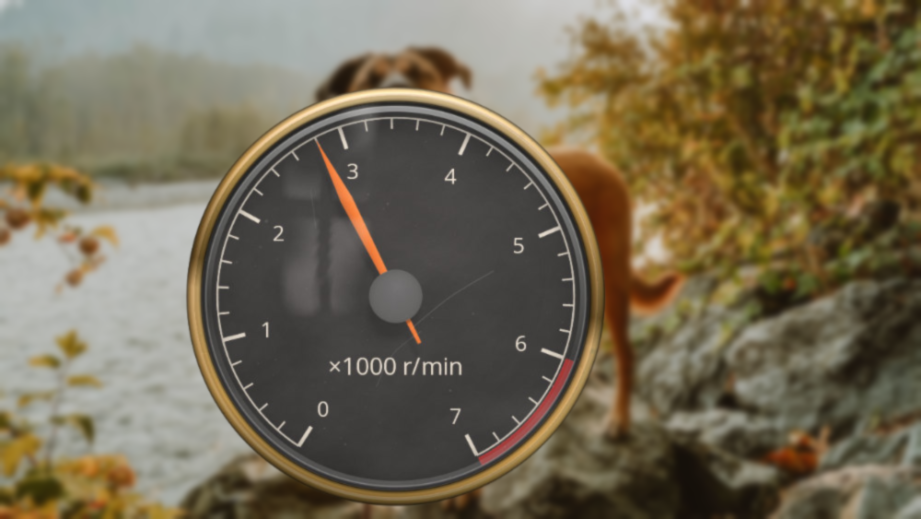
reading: 2800; rpm
